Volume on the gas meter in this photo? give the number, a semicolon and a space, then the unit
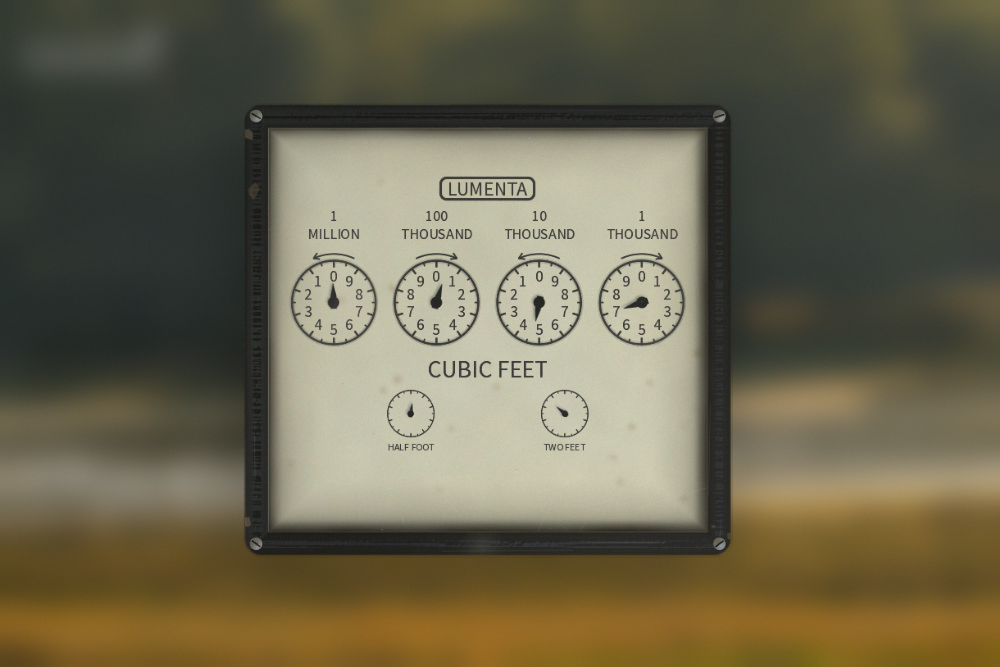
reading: 4700; ft³
